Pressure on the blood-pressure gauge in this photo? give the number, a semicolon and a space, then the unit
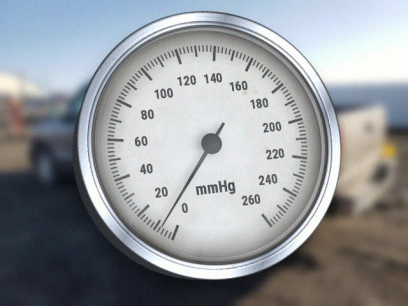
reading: 8; mmHg
